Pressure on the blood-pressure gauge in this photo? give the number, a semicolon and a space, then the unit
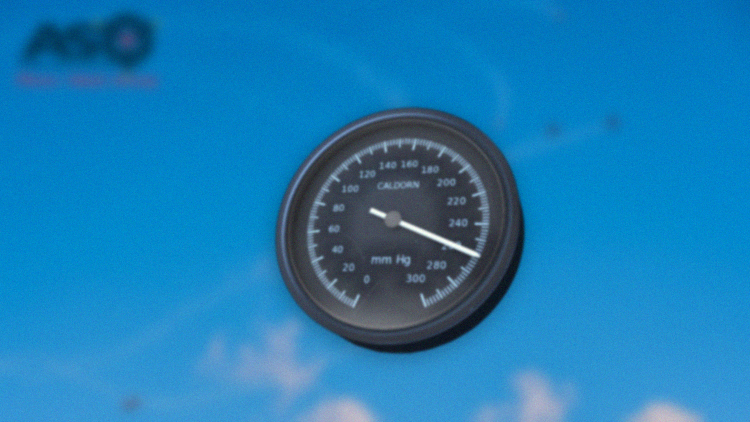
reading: 260; mmHg
